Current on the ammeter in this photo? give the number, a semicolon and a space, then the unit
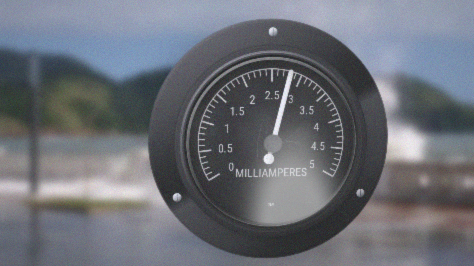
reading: 2.8; mA
